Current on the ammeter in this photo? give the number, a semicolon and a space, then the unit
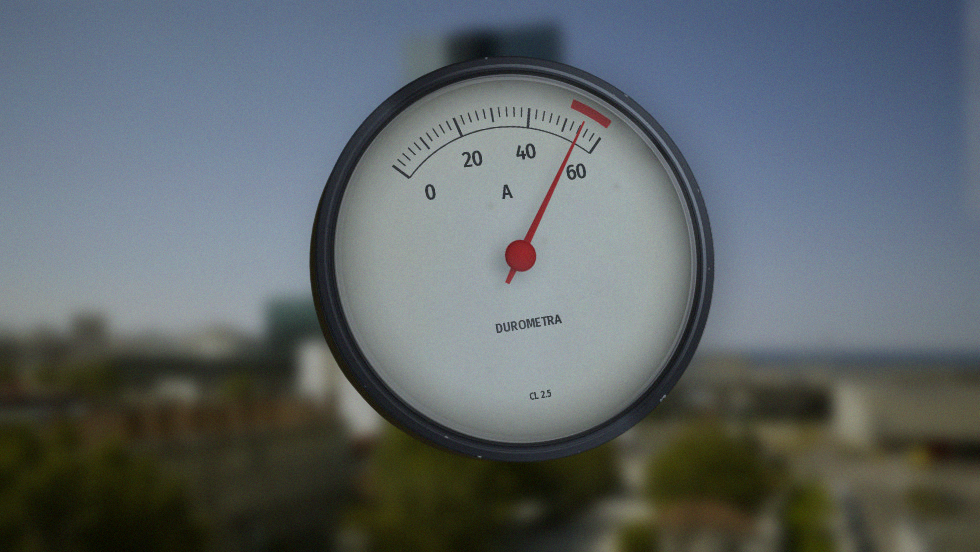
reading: 54; A
